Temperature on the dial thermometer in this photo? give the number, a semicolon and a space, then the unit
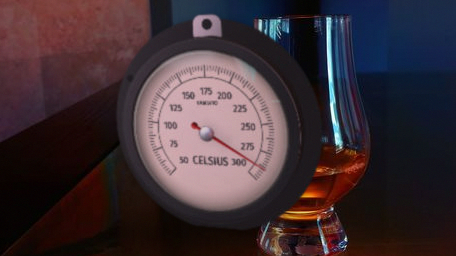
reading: 287.5; °C
